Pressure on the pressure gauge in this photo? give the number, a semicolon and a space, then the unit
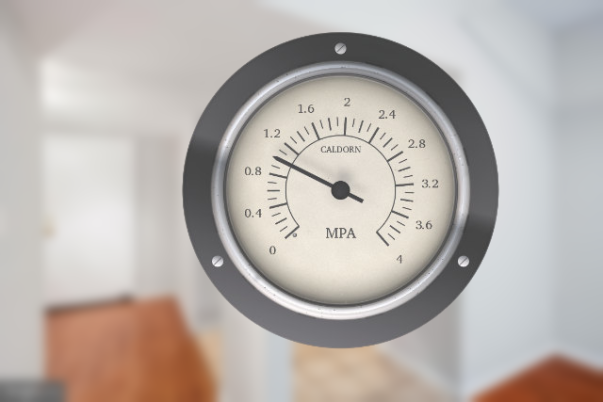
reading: 1; MPa
